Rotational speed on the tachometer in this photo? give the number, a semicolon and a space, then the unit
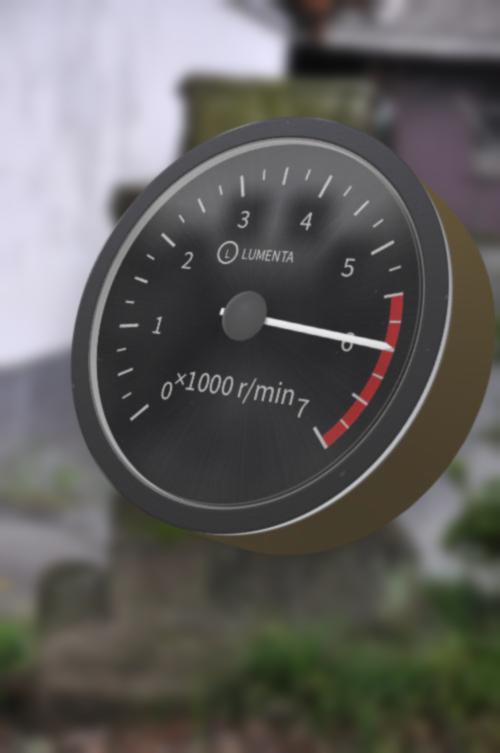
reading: 6000; rpm
